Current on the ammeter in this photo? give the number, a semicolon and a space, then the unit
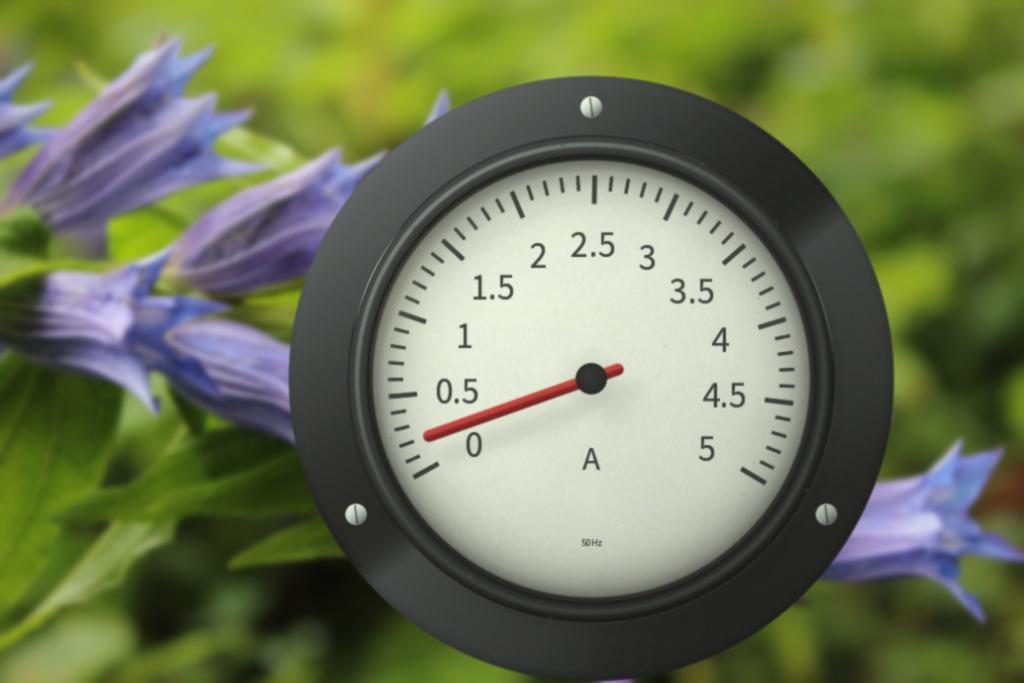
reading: 0.2; A
